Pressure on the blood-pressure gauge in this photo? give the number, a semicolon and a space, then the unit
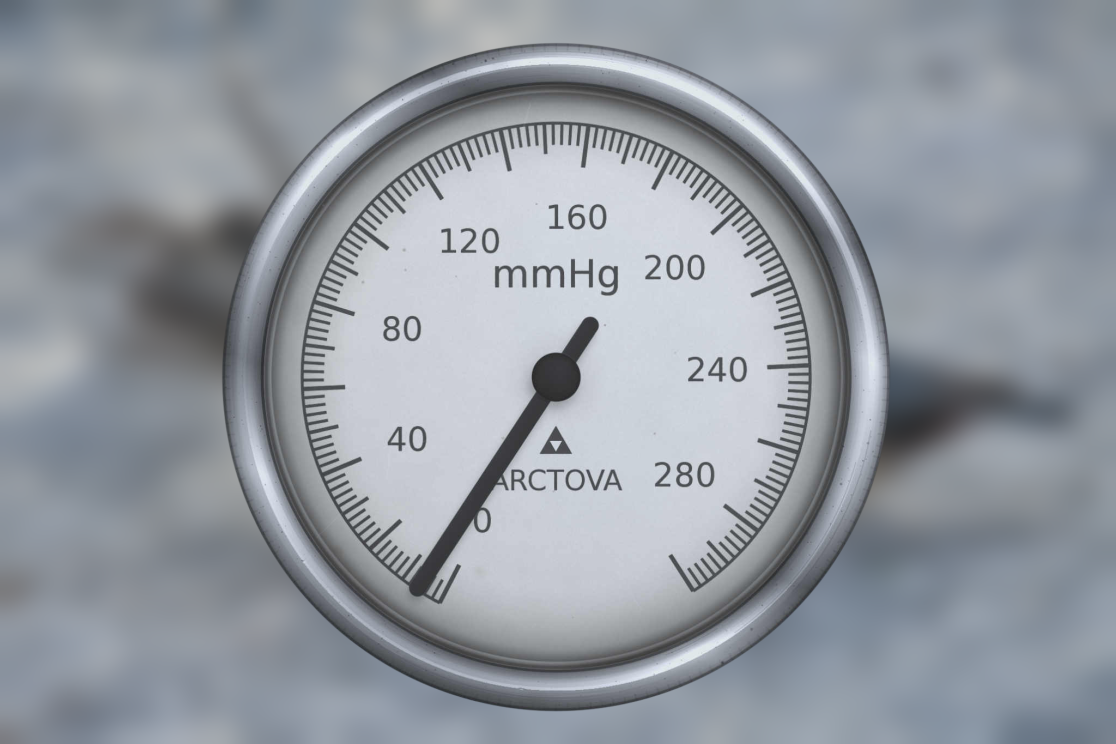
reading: 6; mmHg
